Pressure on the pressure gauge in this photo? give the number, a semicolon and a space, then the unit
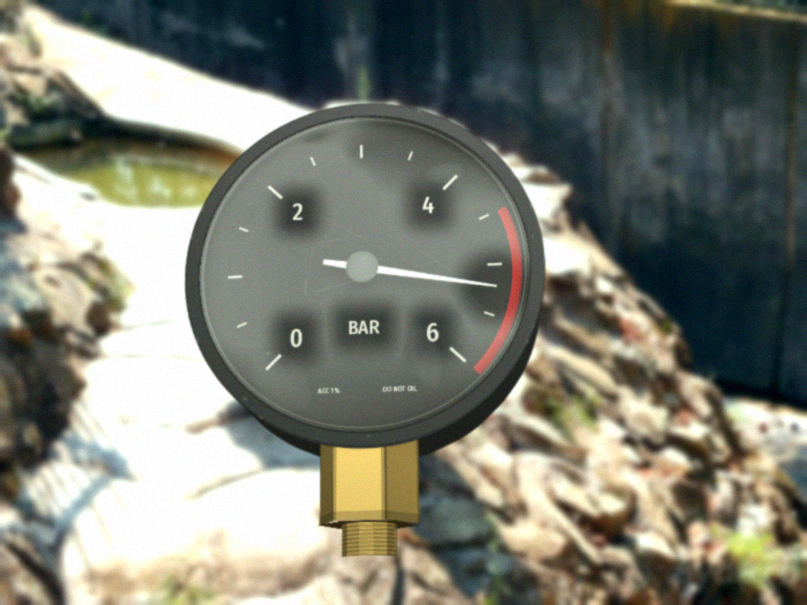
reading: 5.25; bar
